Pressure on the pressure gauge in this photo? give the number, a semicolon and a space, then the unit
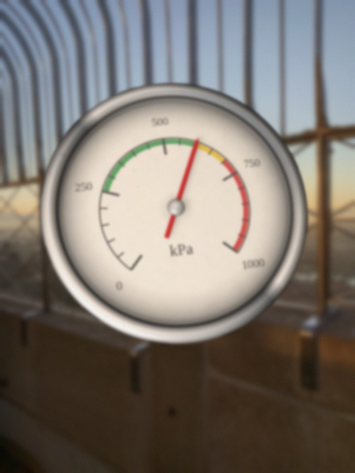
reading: 600; kPa
